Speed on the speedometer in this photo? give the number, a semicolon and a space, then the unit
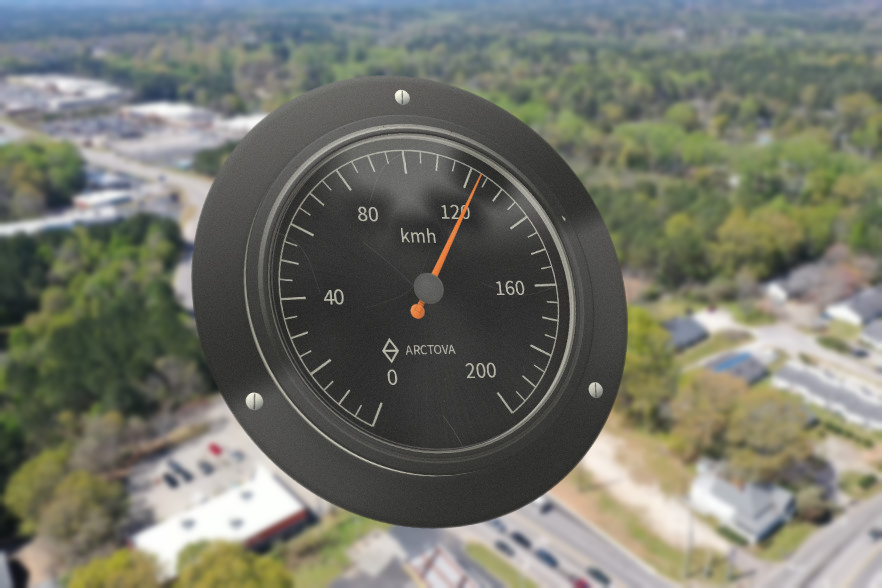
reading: 122.5; km/h
